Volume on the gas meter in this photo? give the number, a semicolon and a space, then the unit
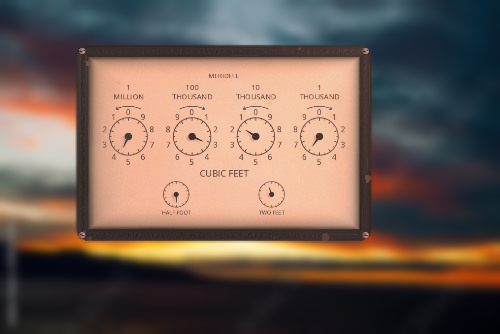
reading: 431600; ft³
